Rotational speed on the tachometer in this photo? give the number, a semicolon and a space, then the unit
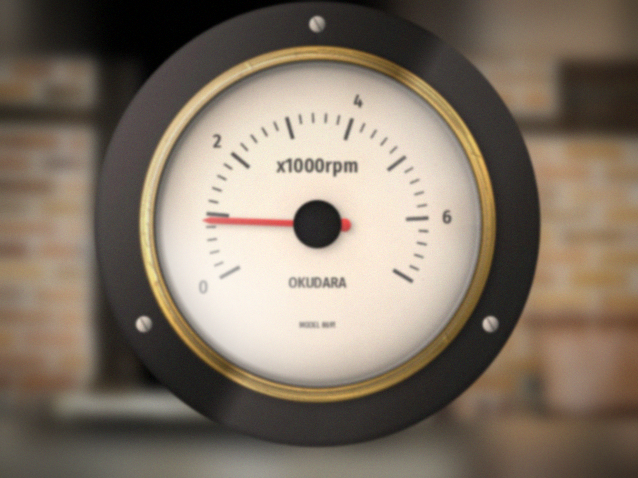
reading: 900; rpm
